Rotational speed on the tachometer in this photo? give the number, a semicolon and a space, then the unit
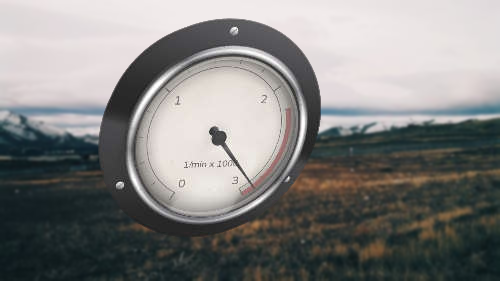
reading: 2900; rpm
